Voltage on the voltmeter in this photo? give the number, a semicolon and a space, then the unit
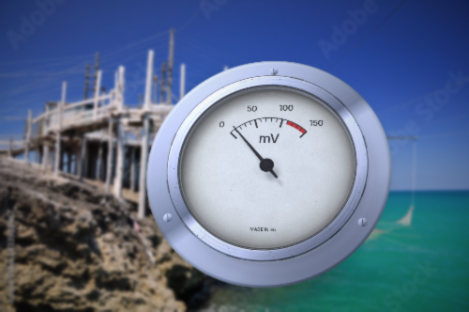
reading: 10; mV
